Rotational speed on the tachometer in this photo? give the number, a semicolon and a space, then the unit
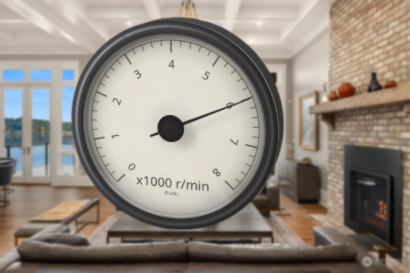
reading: 6000; rpm
